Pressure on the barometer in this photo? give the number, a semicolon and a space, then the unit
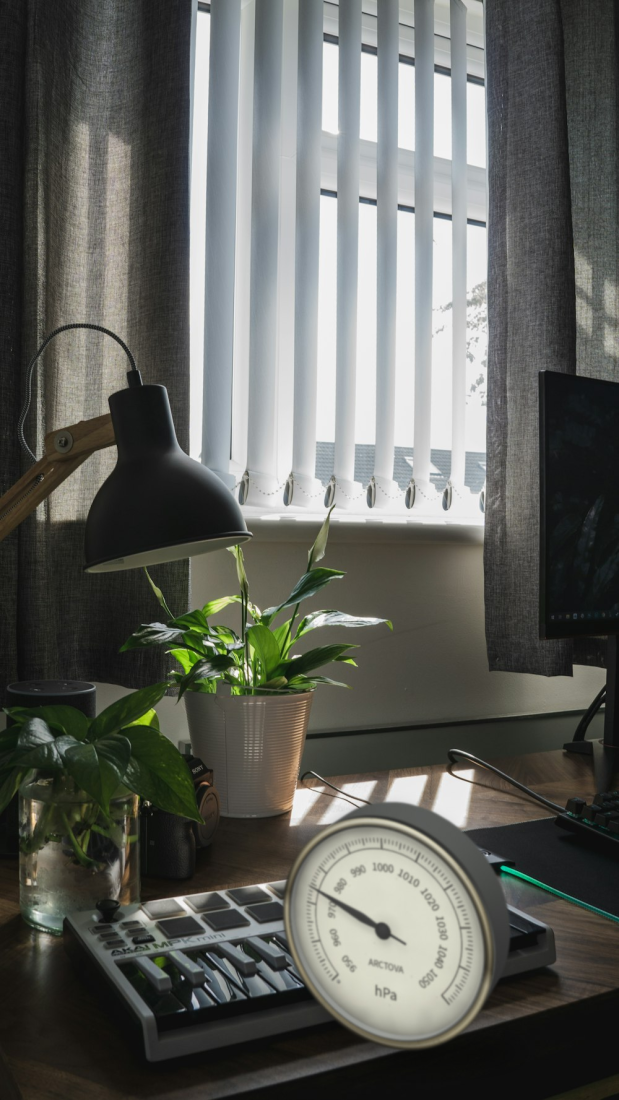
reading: 975; hPa
